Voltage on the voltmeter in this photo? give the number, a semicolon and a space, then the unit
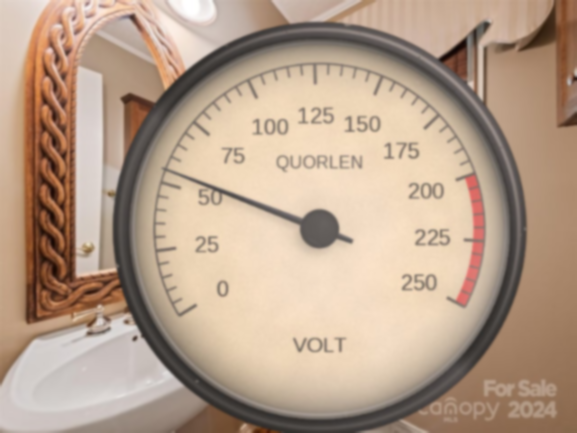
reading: 55; V
